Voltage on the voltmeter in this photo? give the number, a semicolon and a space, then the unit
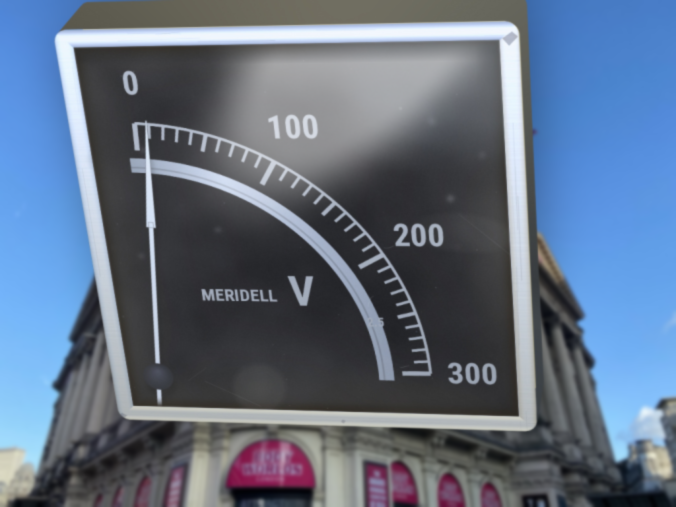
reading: 10; V
